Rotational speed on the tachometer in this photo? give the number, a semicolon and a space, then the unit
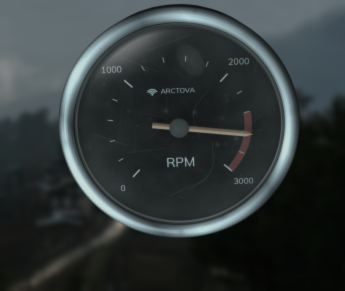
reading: 2600; rpm
